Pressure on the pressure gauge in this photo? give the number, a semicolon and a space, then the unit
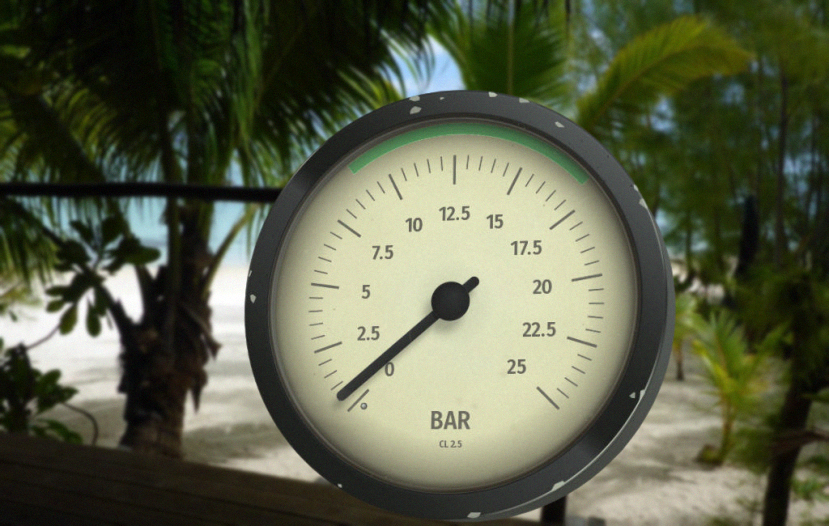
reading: 0.5; bar
